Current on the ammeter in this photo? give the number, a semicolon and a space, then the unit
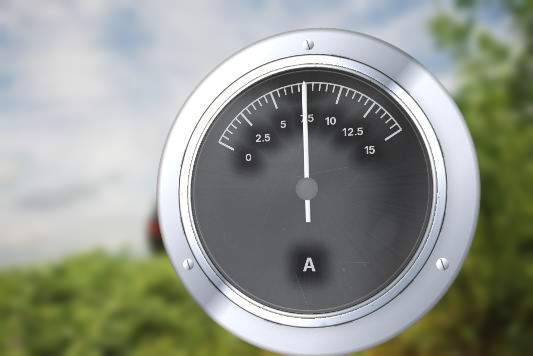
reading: 7.5; A
